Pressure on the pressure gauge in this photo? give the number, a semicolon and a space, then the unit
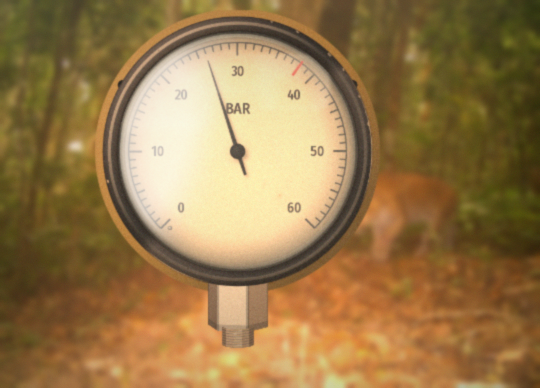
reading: 26; bar
